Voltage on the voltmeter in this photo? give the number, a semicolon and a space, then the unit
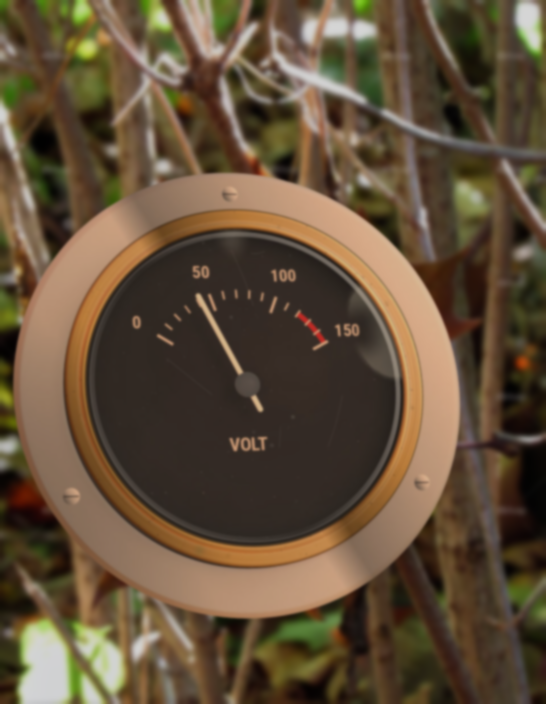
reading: 40; V
